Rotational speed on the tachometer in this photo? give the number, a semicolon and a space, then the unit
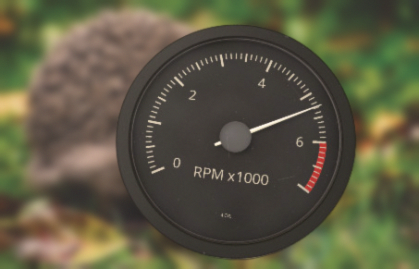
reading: 5300; rpm
